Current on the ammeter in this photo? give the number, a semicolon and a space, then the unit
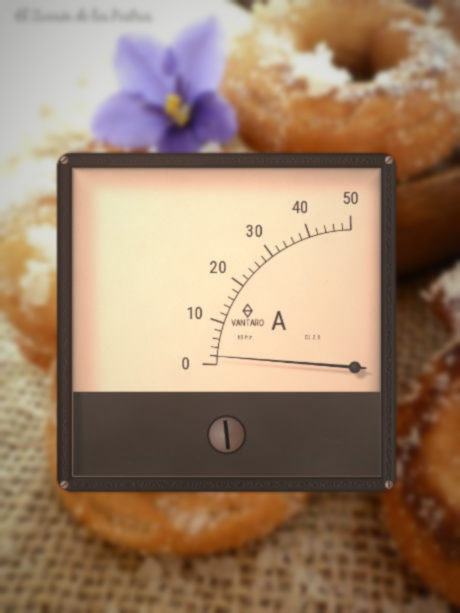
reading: 2; A
